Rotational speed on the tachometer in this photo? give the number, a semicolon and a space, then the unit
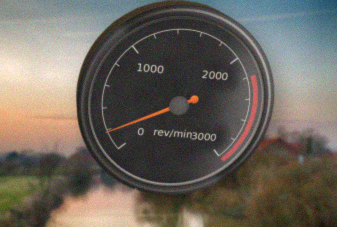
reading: 200; rpm
